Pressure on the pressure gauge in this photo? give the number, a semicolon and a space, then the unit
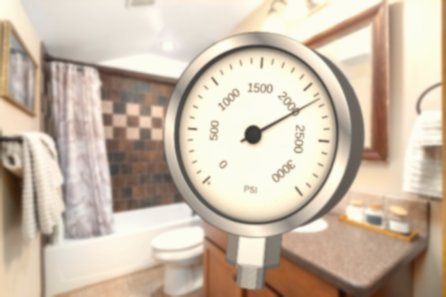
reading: 2150; psi
